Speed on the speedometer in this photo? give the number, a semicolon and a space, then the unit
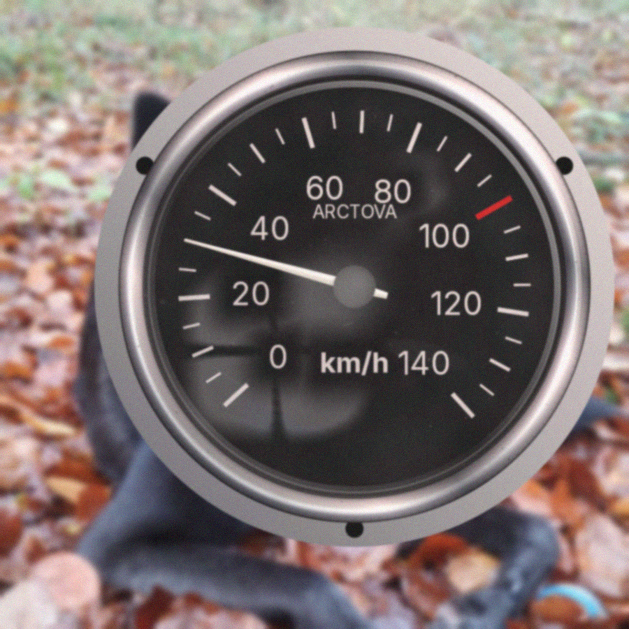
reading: 30; km/h
